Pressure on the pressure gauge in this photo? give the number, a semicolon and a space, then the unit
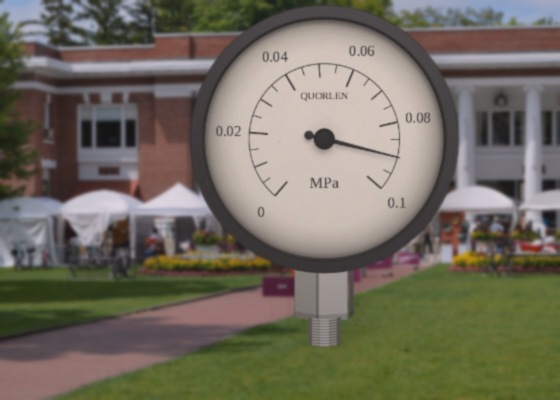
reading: 0.09; MPa
